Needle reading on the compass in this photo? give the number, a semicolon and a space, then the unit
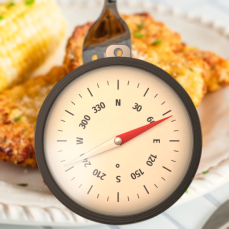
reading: 65; °
